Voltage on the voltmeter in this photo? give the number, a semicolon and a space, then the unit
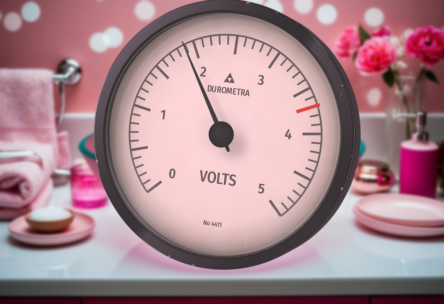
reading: 1.9; V
